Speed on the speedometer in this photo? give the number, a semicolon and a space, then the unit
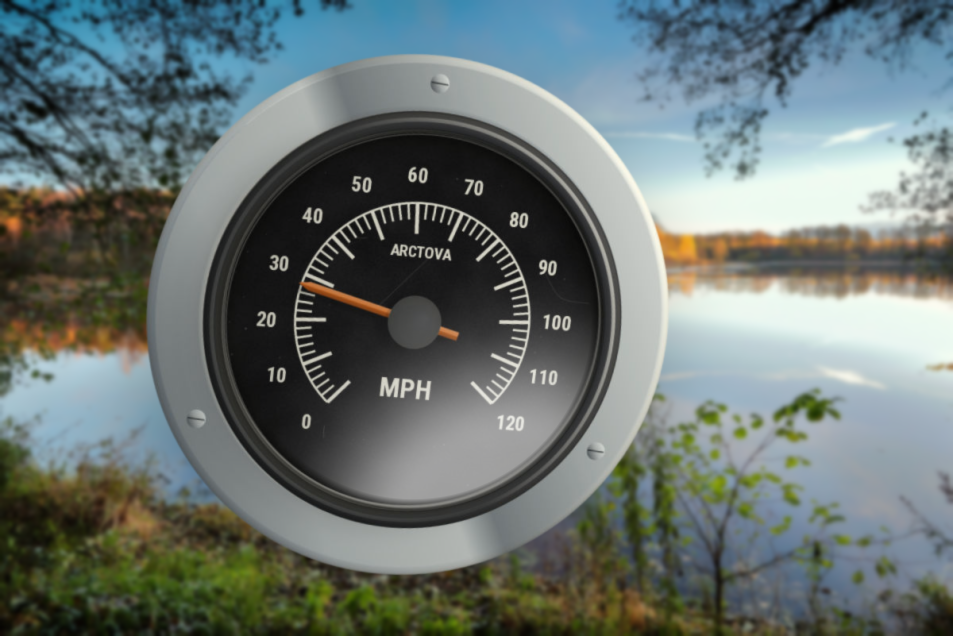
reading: 28; mph
